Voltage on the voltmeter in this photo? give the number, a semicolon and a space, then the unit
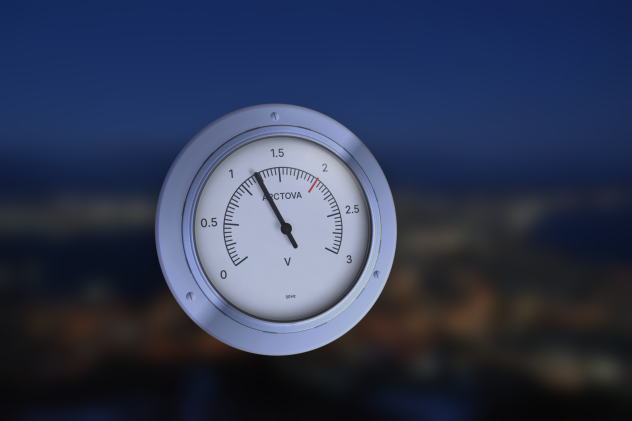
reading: 1.2; V
